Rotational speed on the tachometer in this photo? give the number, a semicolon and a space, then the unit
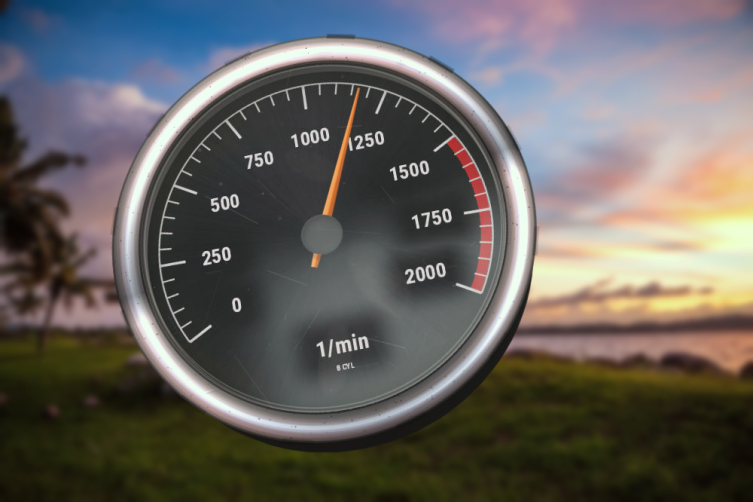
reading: 1175; rpm
